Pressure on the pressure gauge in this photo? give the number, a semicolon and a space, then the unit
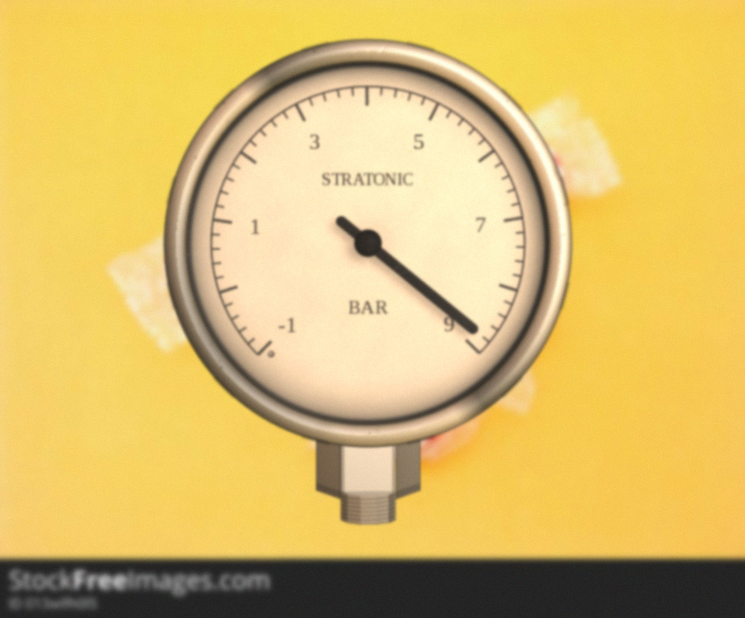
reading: 8.8; bar
